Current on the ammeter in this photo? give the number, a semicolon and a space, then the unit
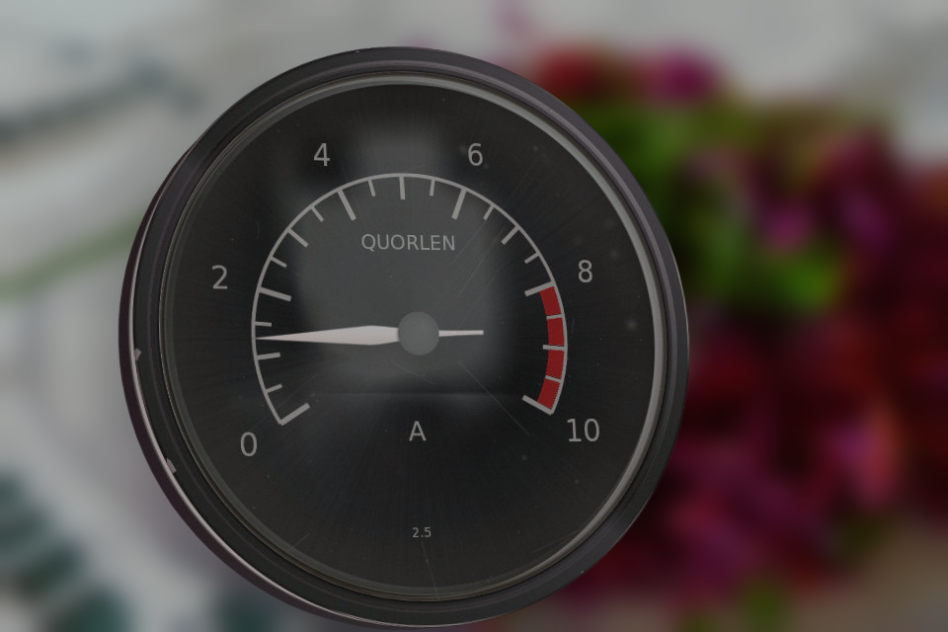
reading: 1.25; A
